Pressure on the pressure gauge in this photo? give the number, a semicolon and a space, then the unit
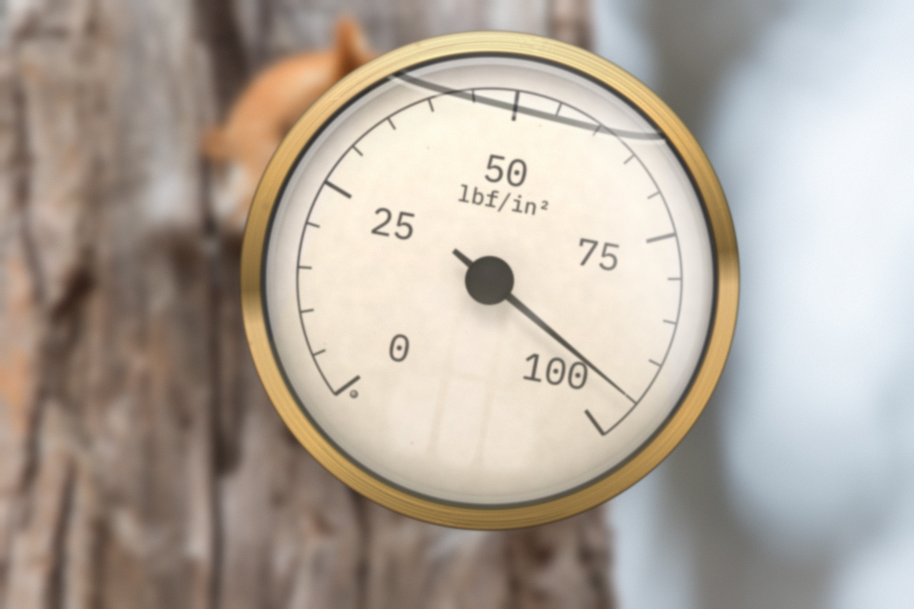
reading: 95; psi
